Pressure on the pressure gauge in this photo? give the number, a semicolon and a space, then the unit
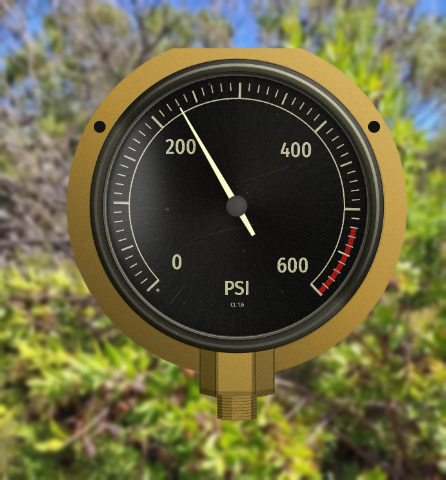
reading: 230; psi
